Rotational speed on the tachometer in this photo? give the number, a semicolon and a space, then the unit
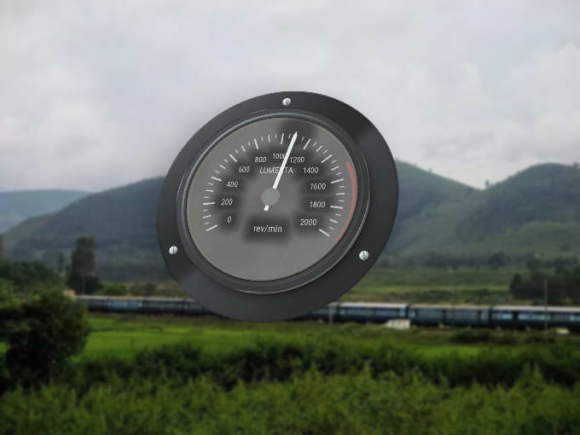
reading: 1100; rpm
